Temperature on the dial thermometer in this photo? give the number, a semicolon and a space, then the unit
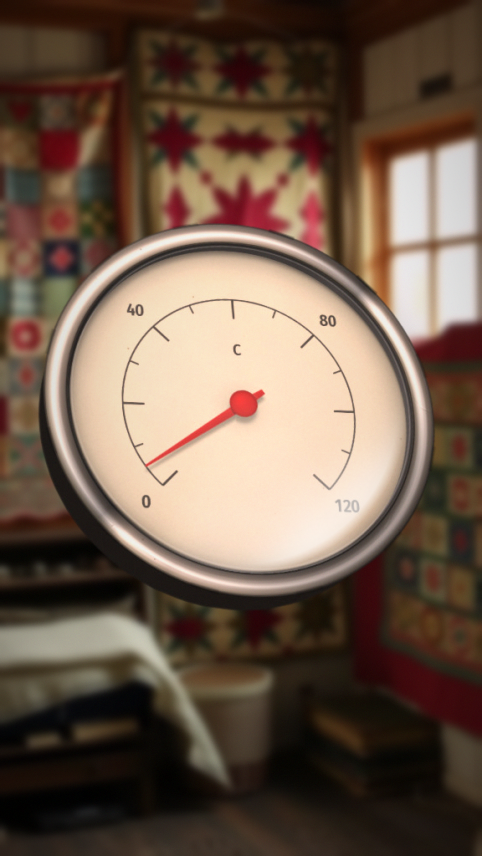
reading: 5; °C
